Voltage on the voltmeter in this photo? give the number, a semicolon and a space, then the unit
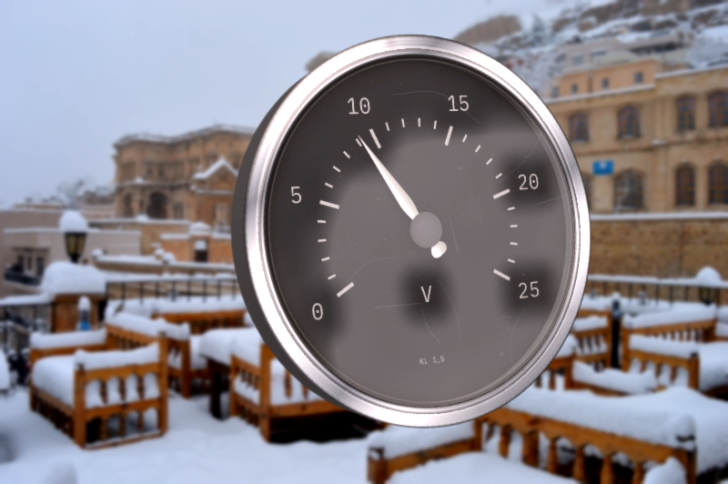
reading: 9; V
